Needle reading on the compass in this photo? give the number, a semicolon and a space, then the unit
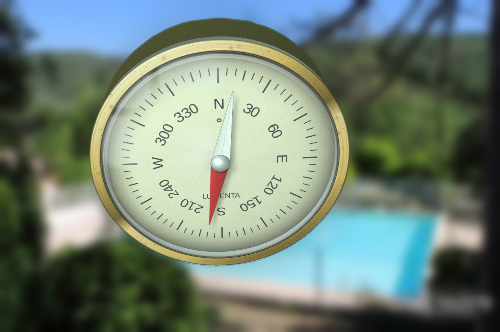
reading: 190; °
